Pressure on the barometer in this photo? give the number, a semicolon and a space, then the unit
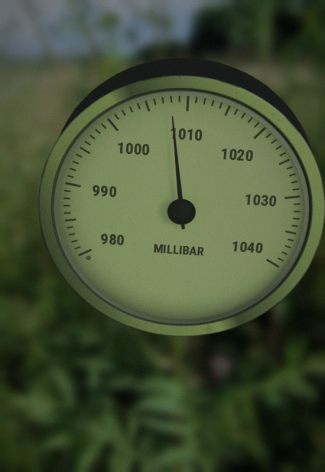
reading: 1008; mbar
